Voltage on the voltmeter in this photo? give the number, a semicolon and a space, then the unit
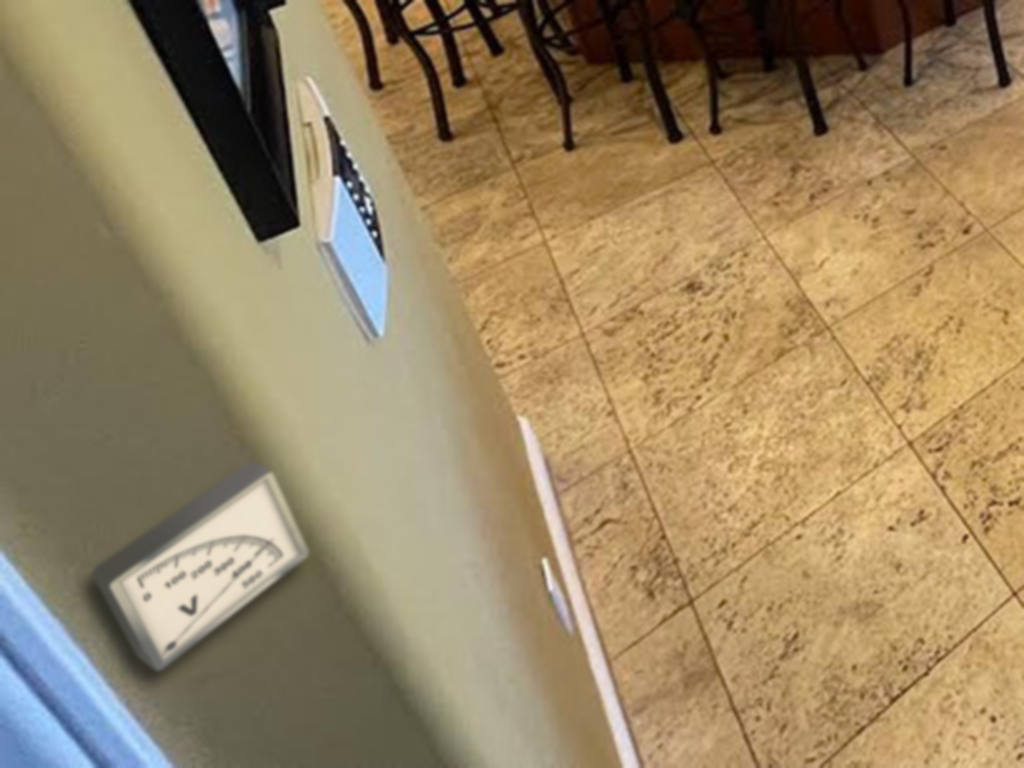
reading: 400; V
